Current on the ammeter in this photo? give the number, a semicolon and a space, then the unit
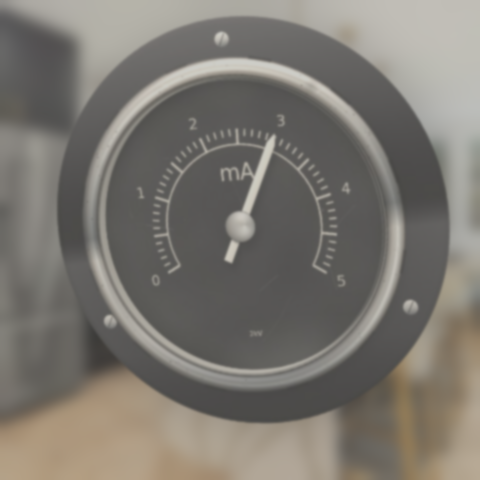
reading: 3; mA
